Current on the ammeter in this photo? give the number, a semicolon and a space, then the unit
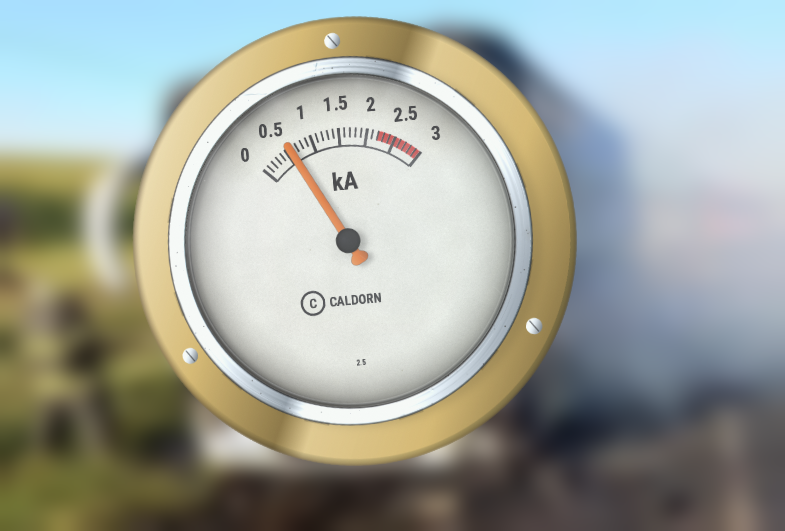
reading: 0.6; kA
